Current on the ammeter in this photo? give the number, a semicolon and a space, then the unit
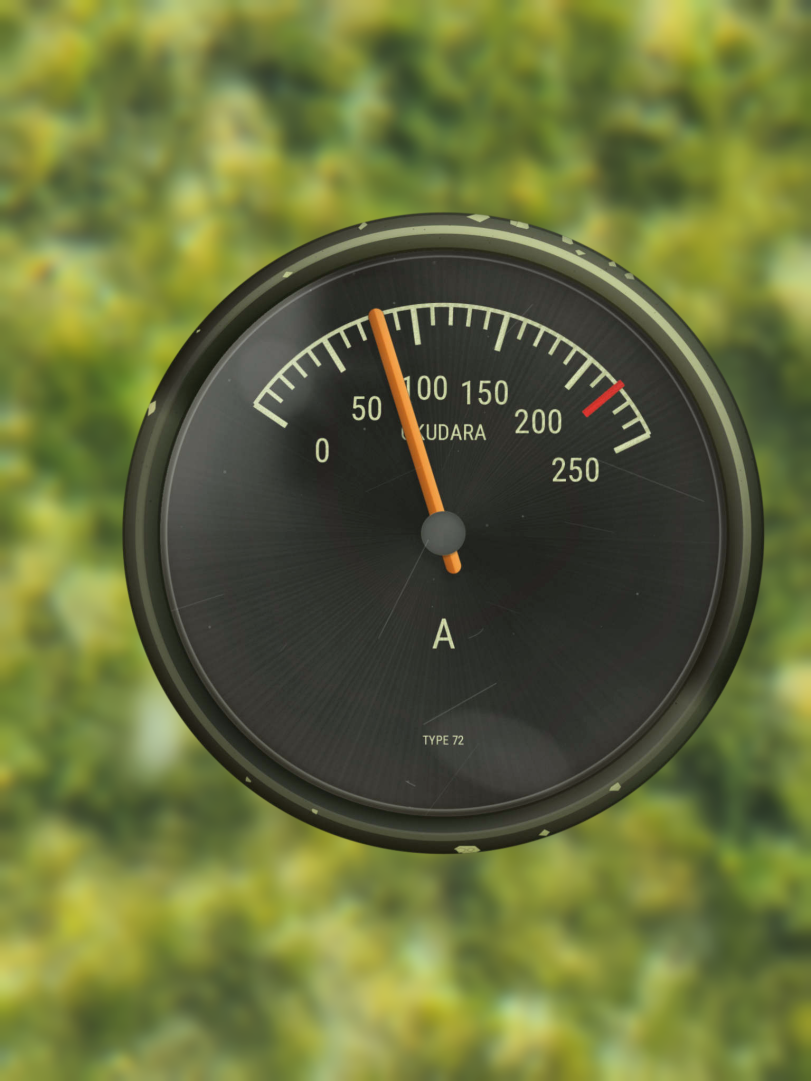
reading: 80; A
